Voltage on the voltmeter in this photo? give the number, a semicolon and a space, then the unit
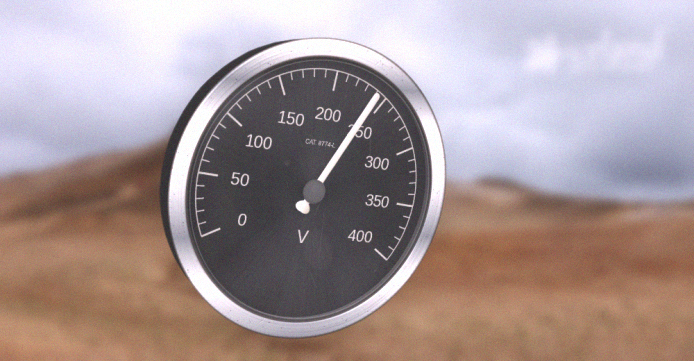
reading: 240; V
